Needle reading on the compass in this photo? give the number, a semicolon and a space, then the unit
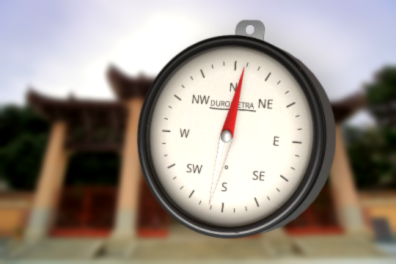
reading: 10; °
